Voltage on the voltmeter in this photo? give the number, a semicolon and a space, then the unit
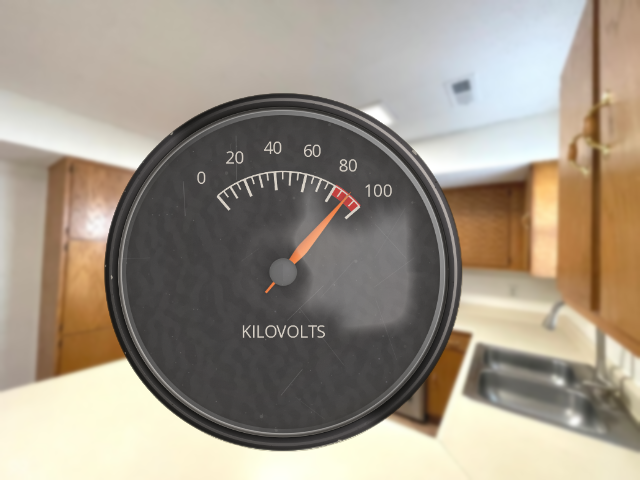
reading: 90; kV
